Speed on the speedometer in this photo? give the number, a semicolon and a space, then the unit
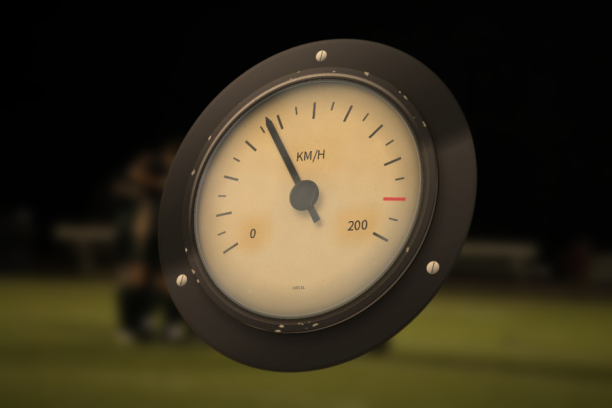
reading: 75; km/h
